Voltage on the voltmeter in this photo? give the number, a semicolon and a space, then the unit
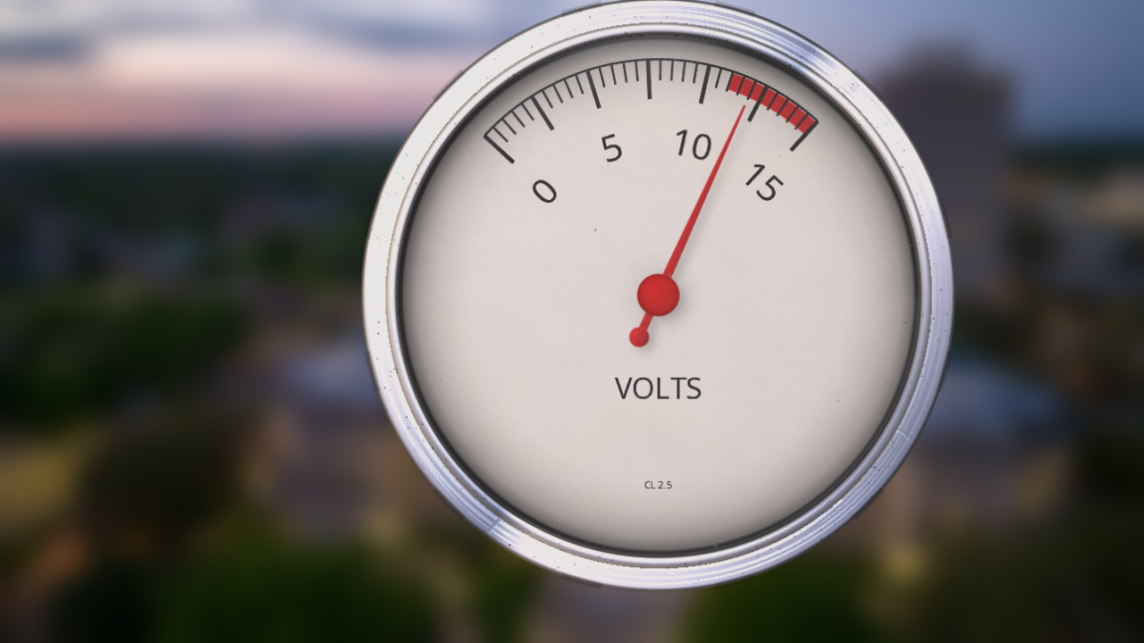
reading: 12; V
